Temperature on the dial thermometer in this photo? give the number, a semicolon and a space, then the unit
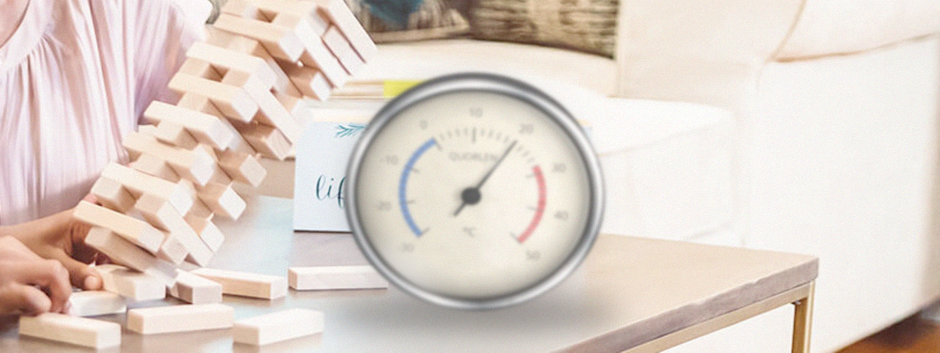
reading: 20; °C
